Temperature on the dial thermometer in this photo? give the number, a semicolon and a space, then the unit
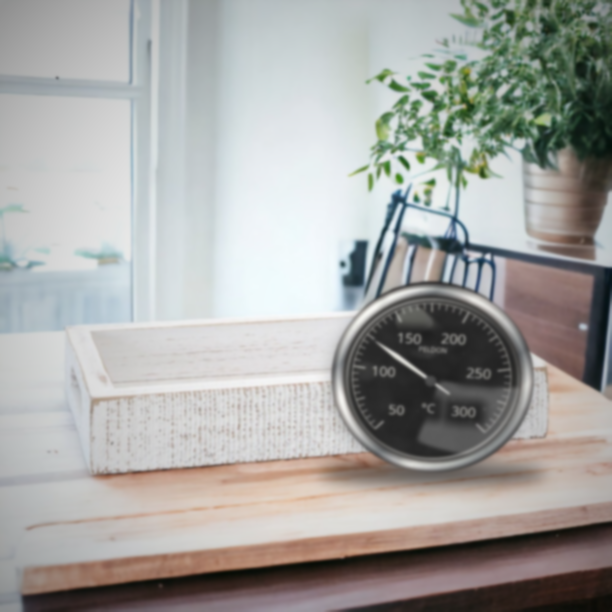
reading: 125; °C
